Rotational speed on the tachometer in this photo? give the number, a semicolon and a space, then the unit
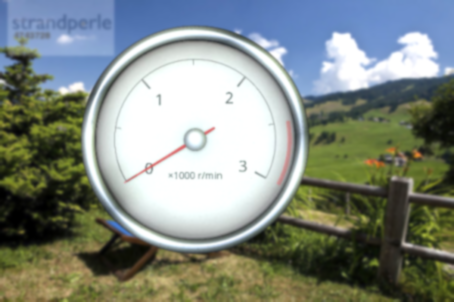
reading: 0; rpm
